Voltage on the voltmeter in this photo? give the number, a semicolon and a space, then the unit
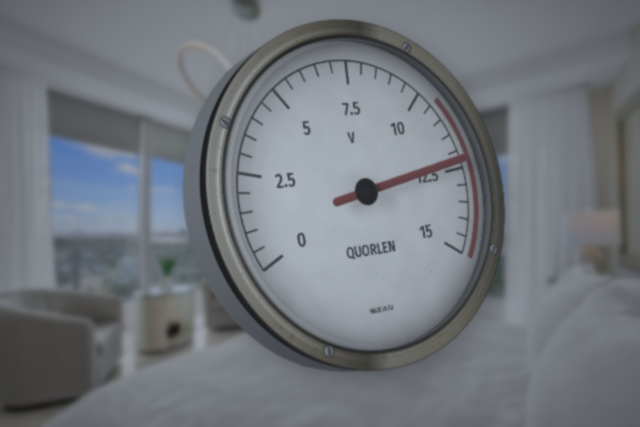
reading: 12.25; V
